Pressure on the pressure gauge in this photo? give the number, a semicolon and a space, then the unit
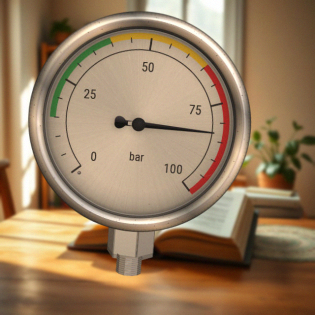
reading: 82.5; bar
